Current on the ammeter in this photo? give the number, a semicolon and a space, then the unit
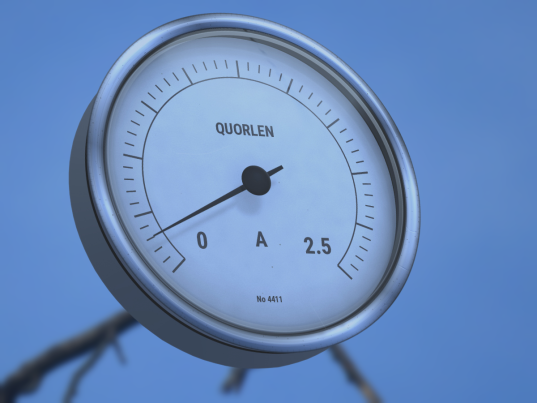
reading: 0.15; A
